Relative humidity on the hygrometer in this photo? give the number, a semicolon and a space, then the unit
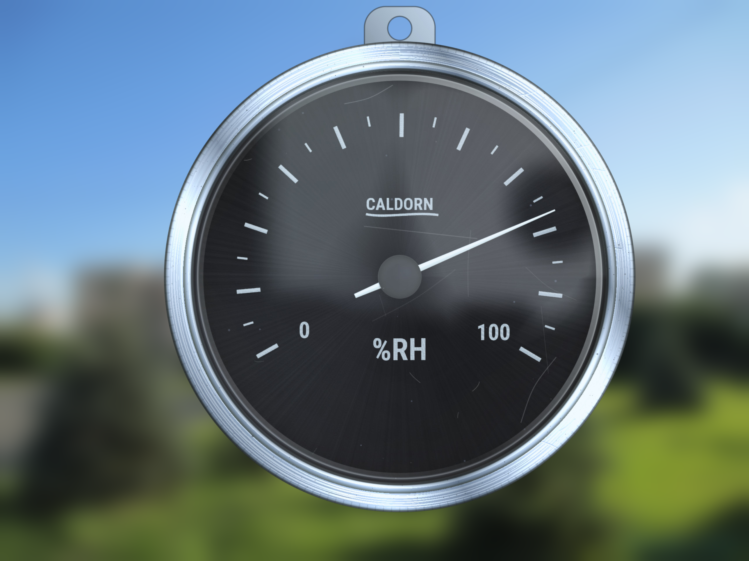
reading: 77.5; %
